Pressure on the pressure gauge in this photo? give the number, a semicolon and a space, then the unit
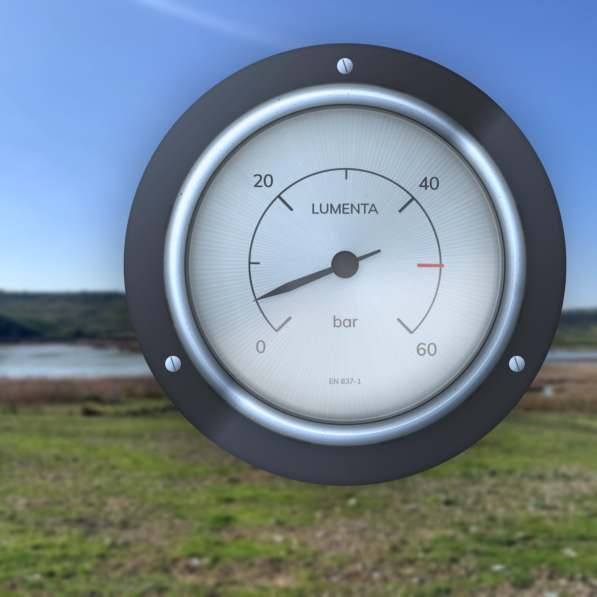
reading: 5; bar
